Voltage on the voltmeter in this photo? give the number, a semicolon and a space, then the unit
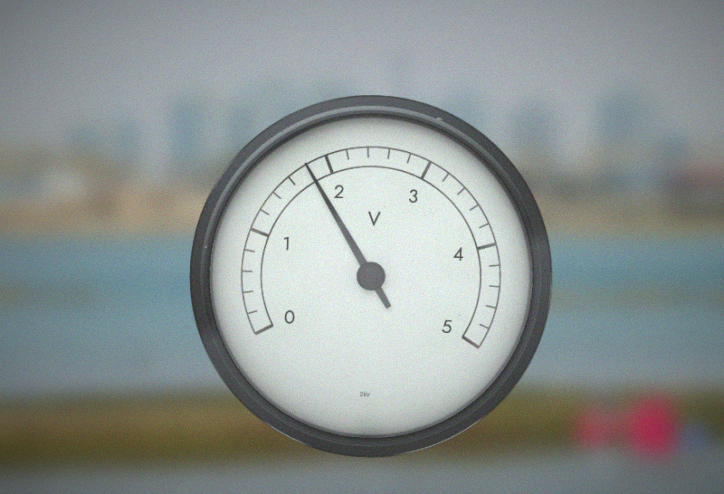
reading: 1.8; V
